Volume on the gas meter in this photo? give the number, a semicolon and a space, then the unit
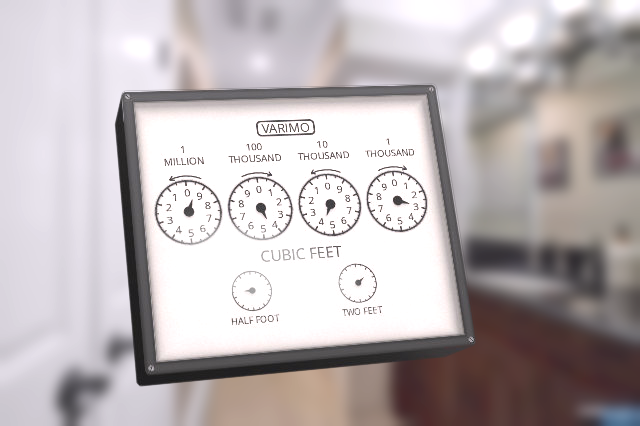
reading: 944300; ft³
